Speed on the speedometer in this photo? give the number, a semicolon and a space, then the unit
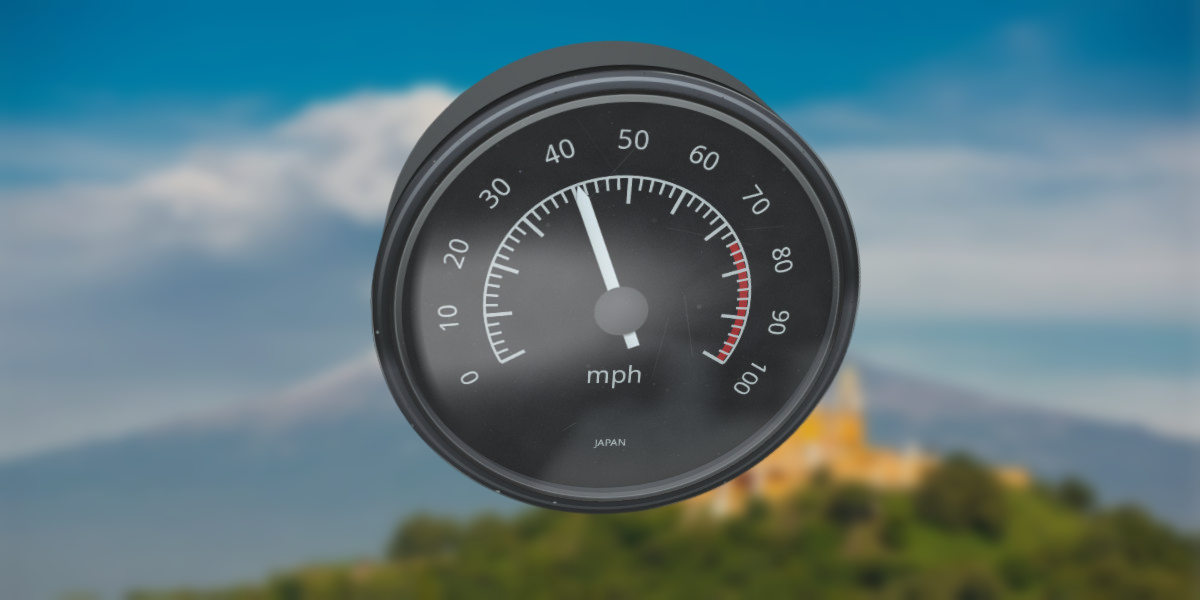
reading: 41; mph
